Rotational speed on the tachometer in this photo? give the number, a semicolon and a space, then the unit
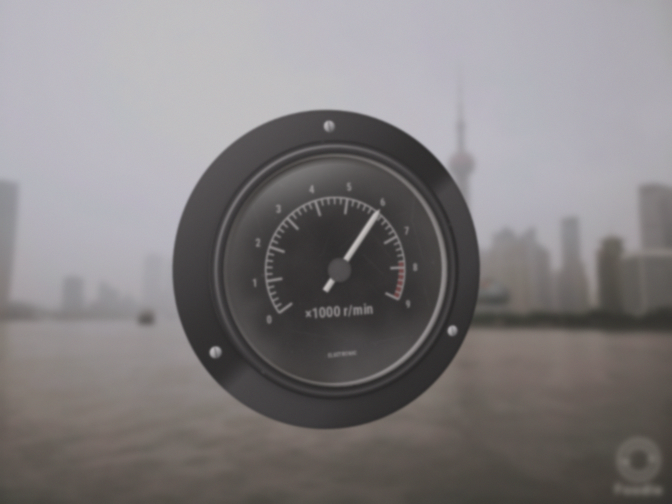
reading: 6000; rpm
